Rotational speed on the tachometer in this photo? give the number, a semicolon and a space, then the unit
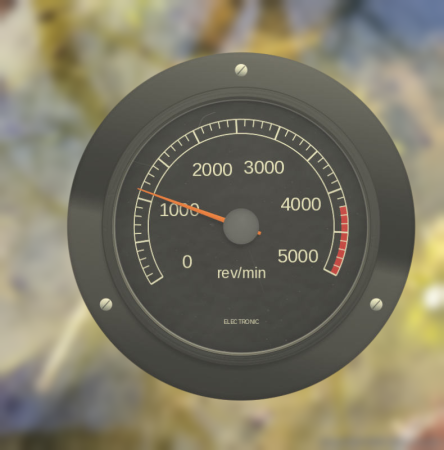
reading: 1100; rpm
